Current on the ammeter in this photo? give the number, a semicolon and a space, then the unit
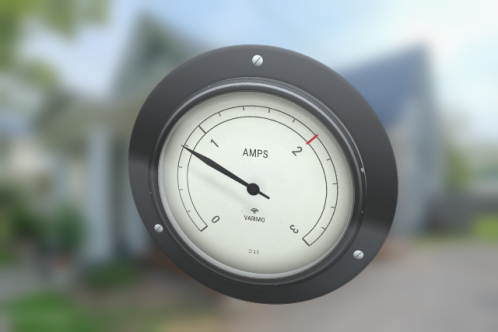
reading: 0.8; A
